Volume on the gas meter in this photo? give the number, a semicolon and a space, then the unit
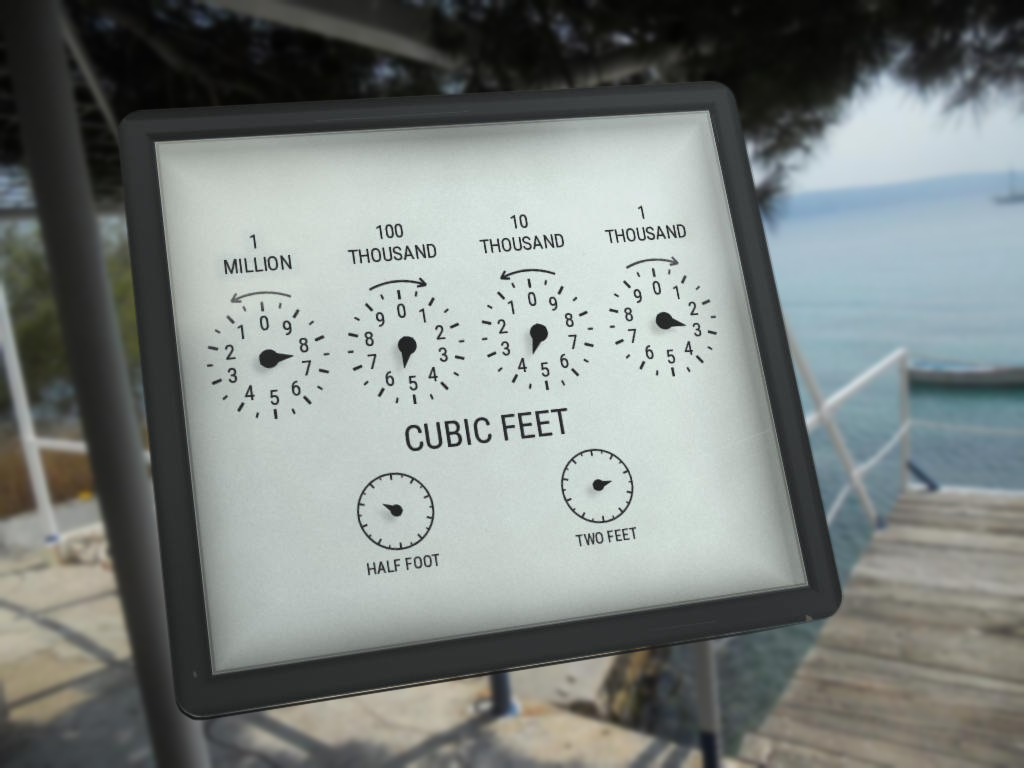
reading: 754300; ft³
